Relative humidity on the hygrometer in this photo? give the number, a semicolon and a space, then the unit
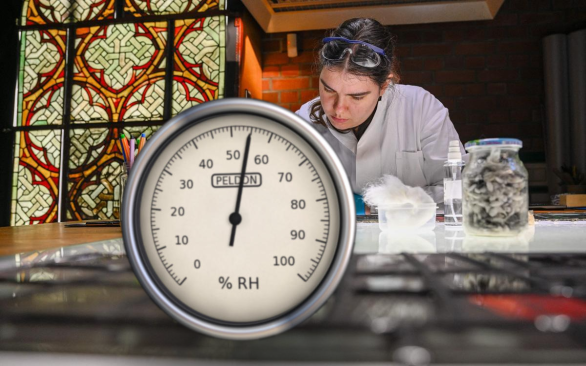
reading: 55; %
